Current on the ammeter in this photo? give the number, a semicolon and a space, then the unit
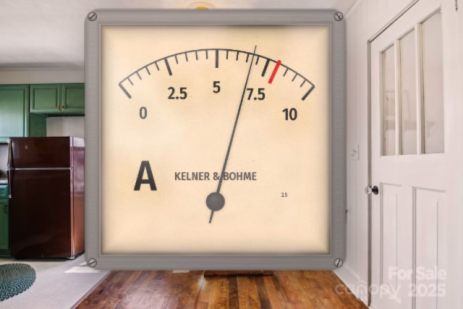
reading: 6.75; A
